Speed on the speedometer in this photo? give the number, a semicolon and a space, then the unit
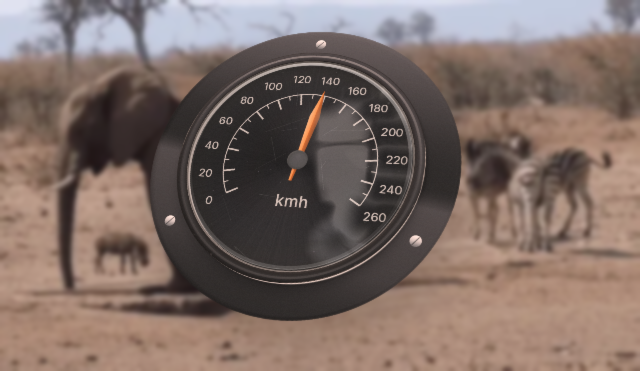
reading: 140; km/h
